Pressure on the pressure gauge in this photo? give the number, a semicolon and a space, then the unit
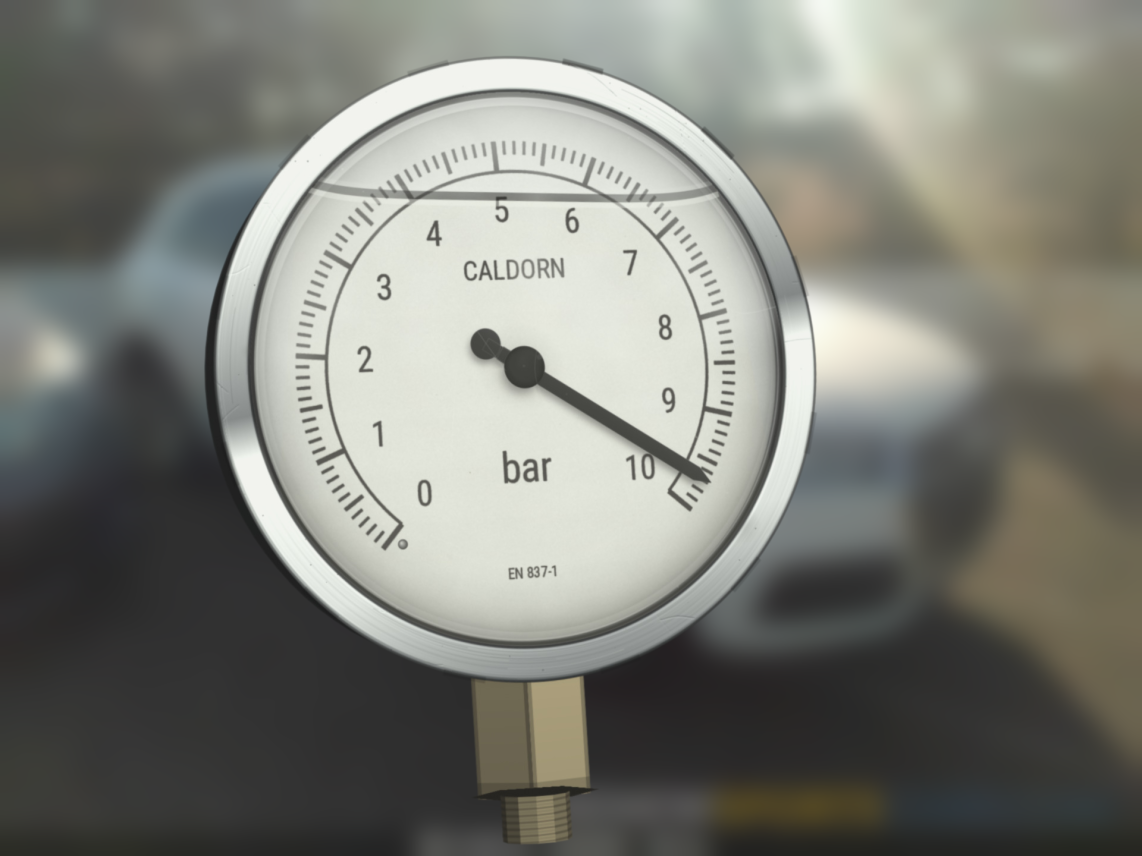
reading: 9.7; bar
